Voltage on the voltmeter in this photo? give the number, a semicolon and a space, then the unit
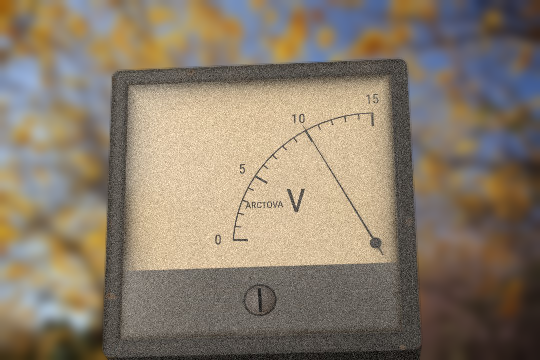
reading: 10; V
